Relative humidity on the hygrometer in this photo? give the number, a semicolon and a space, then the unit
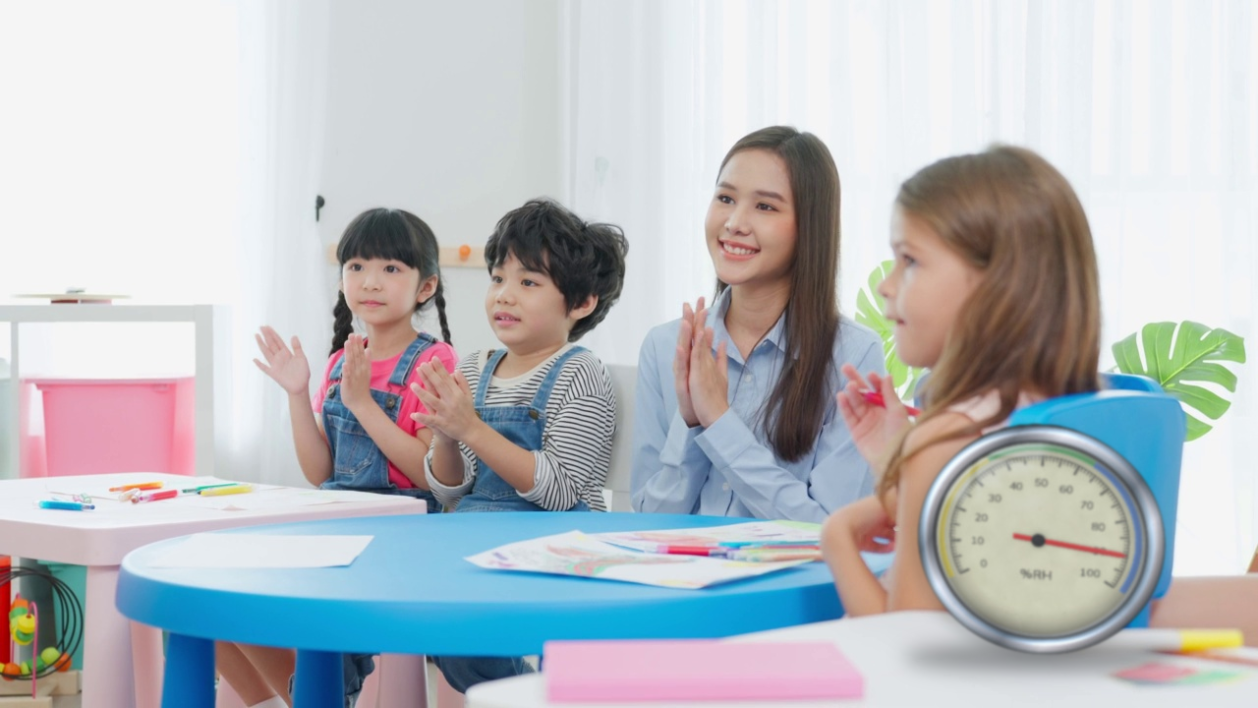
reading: 90; %
